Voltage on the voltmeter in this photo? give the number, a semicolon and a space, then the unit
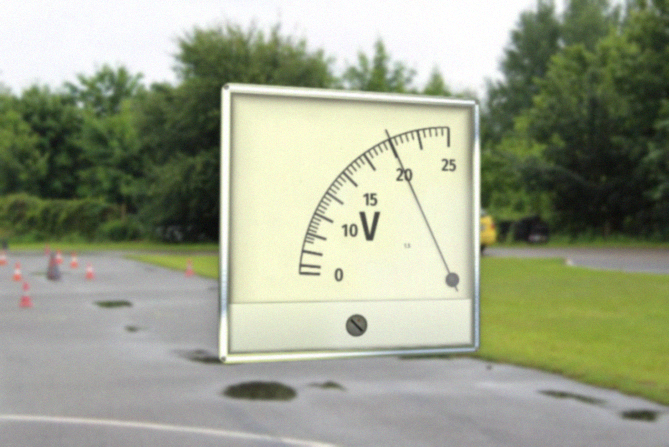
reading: 20; V
